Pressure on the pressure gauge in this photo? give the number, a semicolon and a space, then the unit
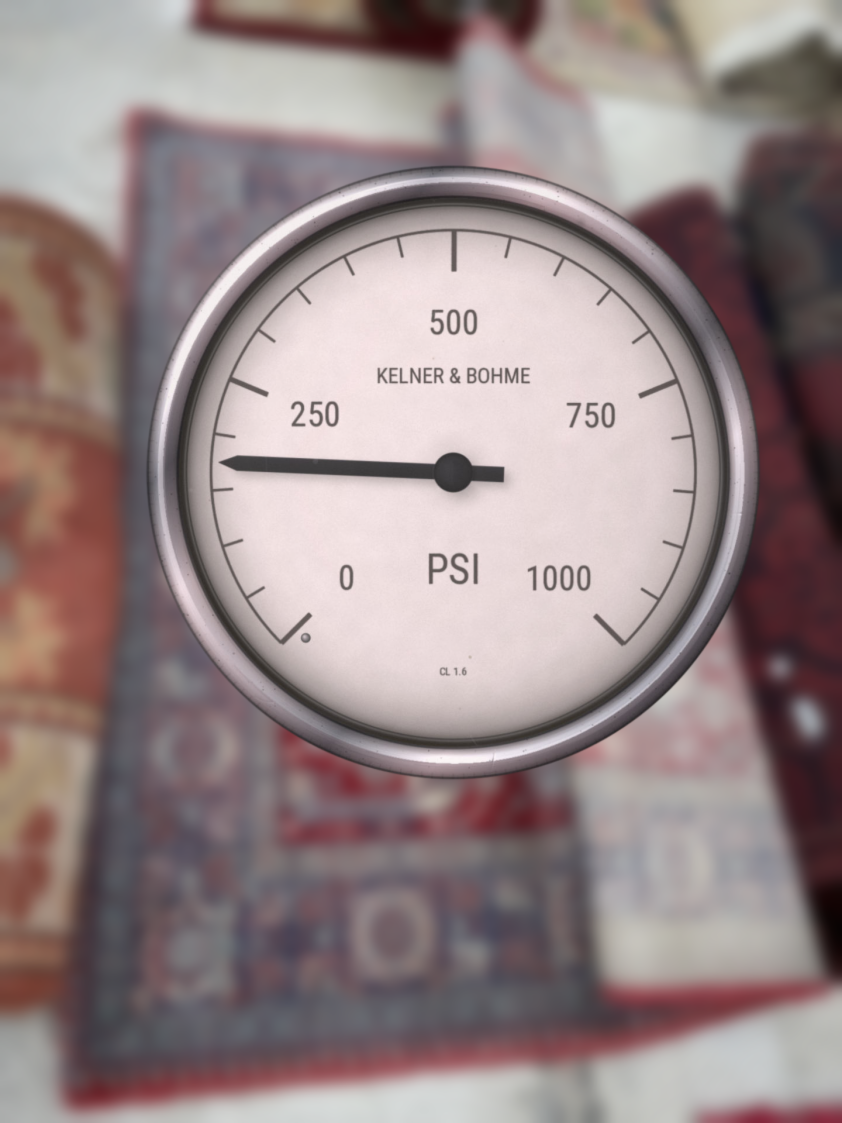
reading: 175; psi
